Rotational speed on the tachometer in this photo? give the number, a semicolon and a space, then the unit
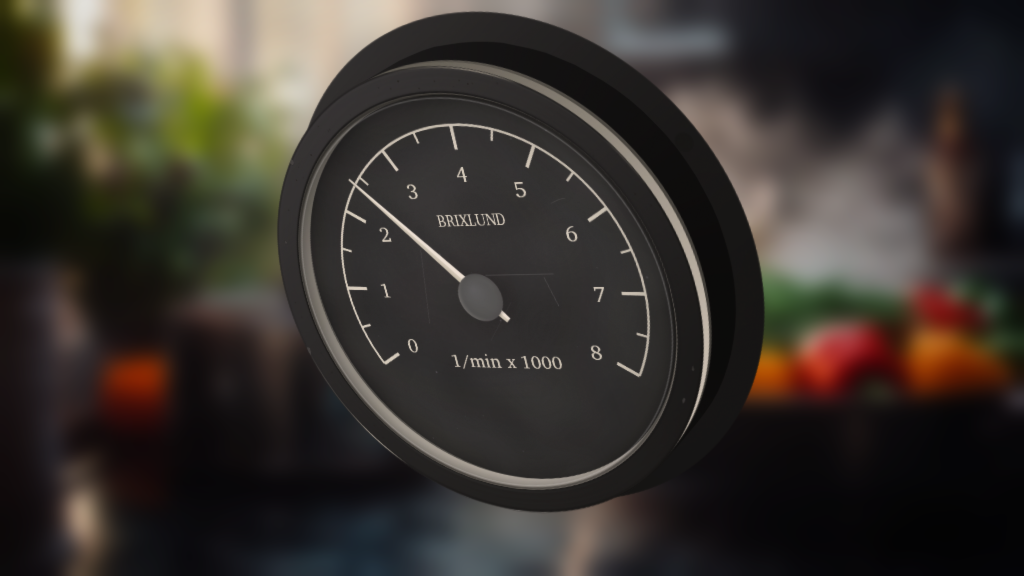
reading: 2500; rpm
